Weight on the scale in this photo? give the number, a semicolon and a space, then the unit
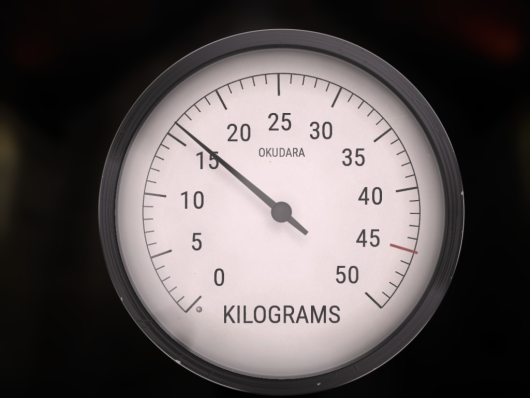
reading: 16; kg
